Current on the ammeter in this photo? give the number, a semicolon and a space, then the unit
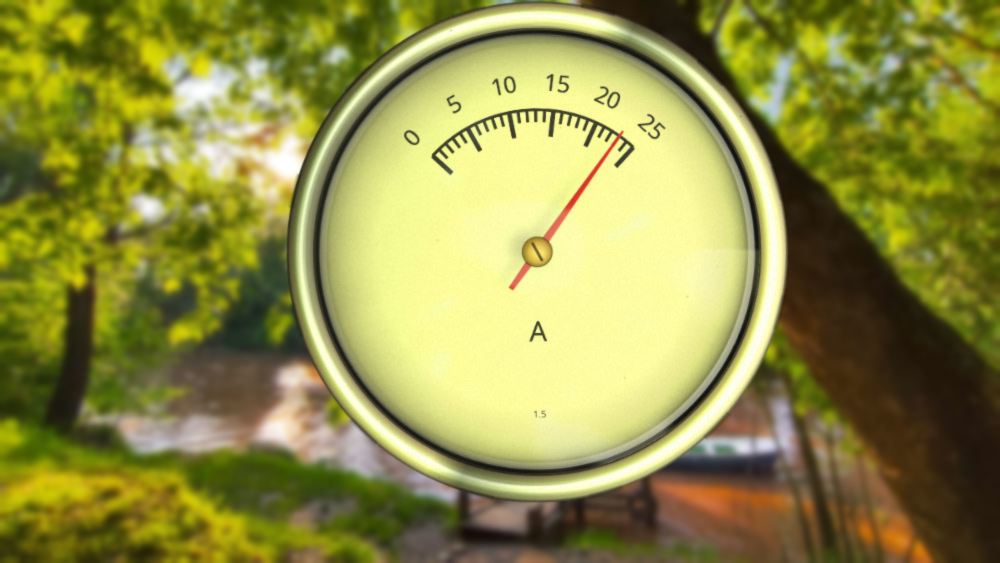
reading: 23; A
